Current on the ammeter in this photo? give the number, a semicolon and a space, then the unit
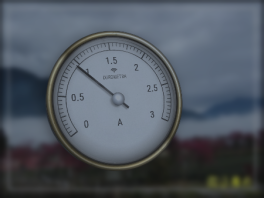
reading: 0.95; A
